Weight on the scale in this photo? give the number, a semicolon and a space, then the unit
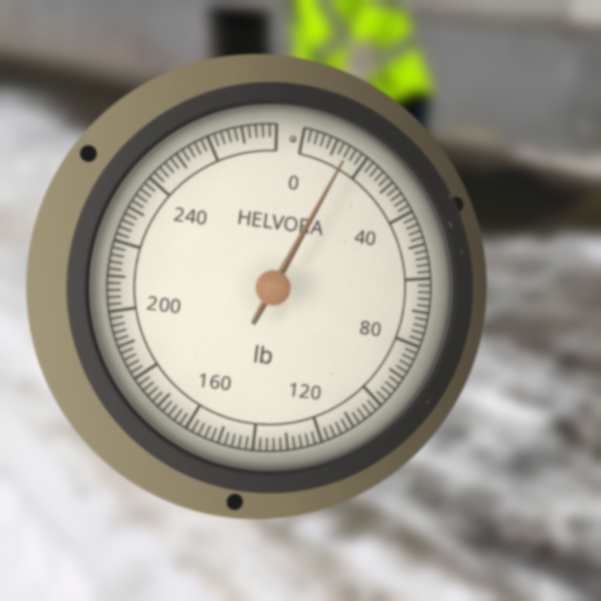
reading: 14; lb
